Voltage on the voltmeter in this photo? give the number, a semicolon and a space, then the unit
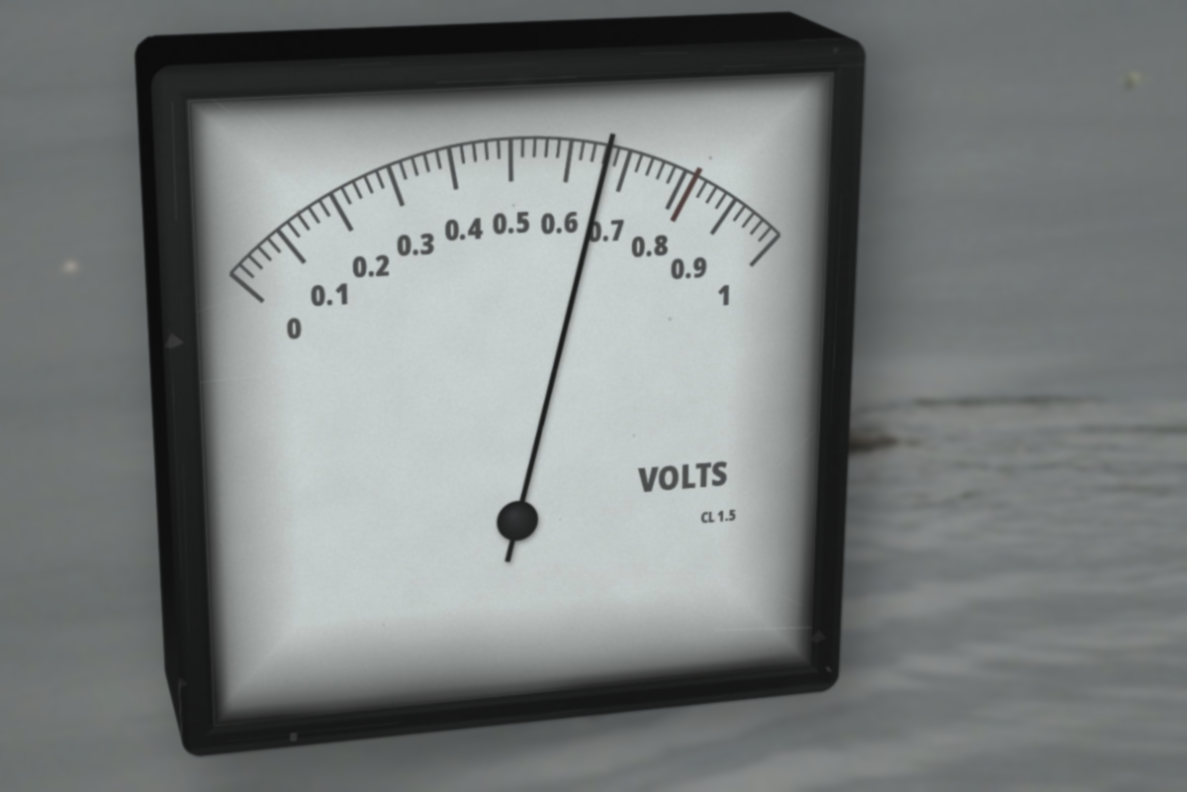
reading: 0.66; V
